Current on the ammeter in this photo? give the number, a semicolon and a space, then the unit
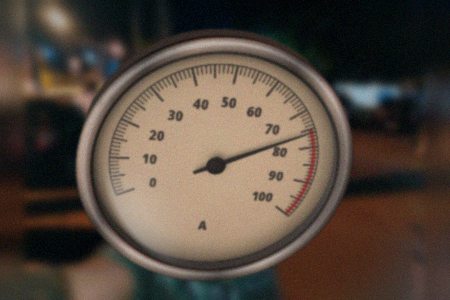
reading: 75; A
